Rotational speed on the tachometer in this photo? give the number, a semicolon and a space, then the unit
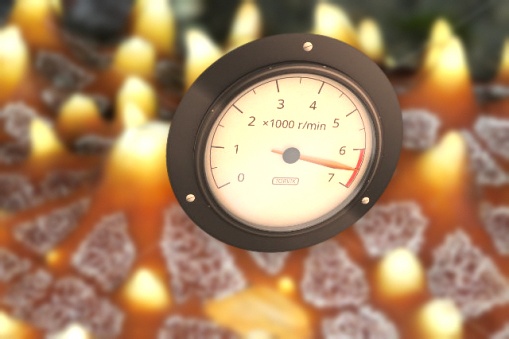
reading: 6500; rpm
